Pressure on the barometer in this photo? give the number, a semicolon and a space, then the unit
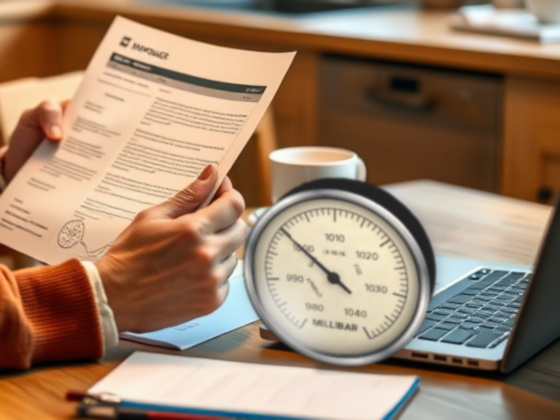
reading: 1000; mbar
